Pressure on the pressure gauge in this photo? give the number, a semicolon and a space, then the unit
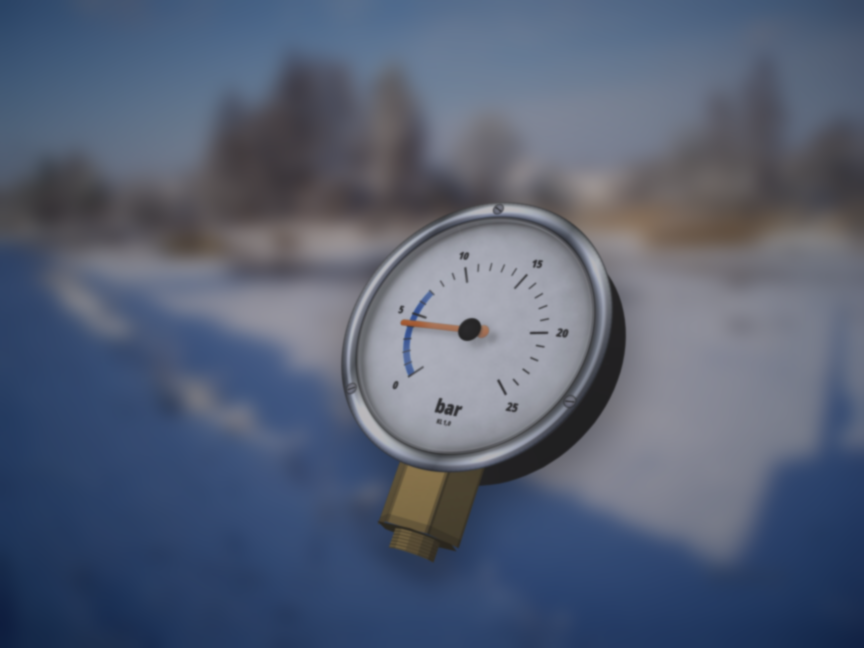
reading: 4; bar
